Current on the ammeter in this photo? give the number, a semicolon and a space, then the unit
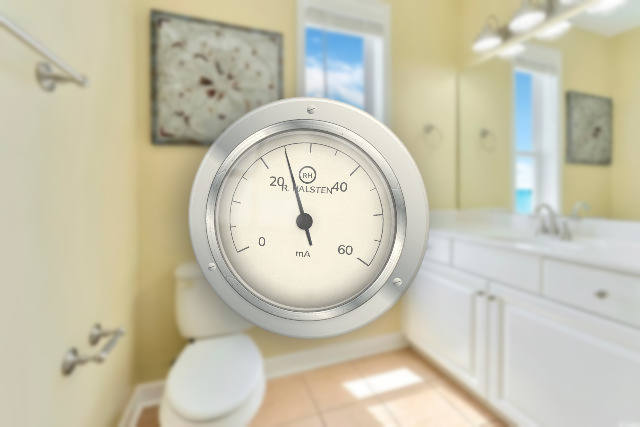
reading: 25; mA
